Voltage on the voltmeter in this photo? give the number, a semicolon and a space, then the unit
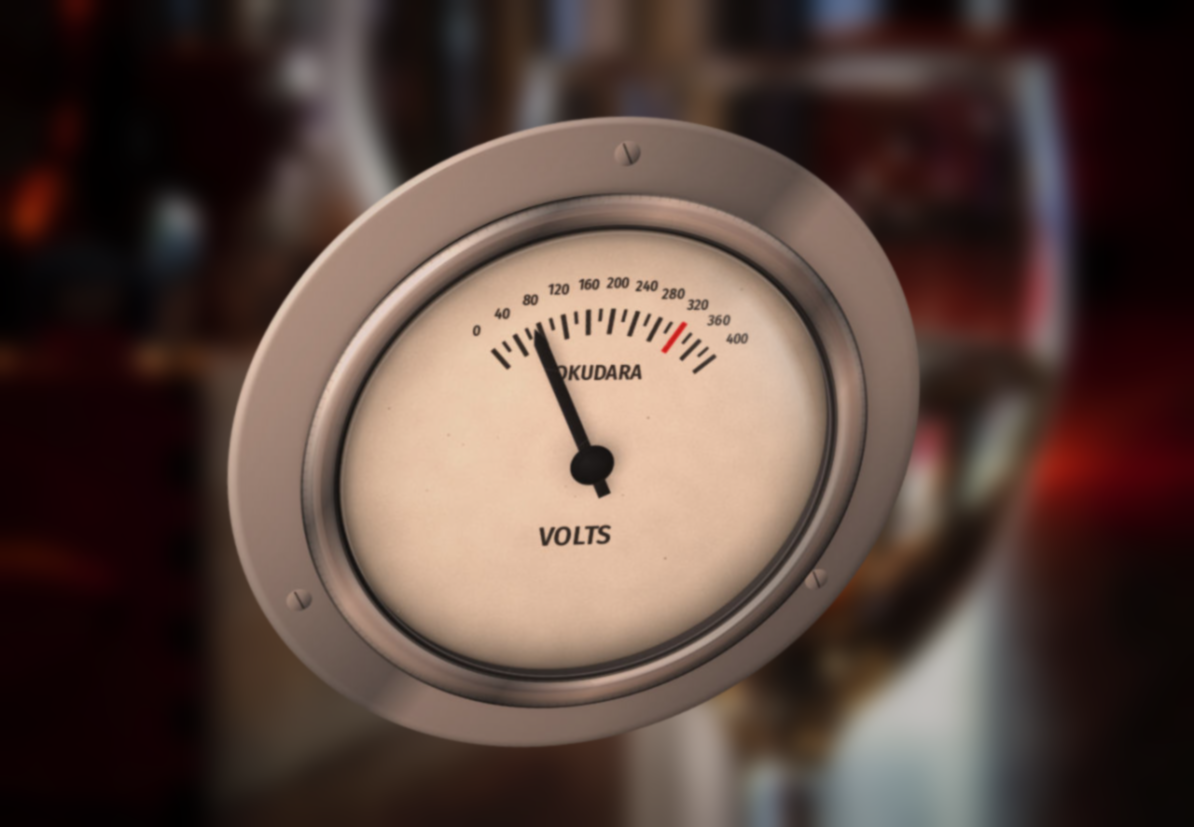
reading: 70; V
